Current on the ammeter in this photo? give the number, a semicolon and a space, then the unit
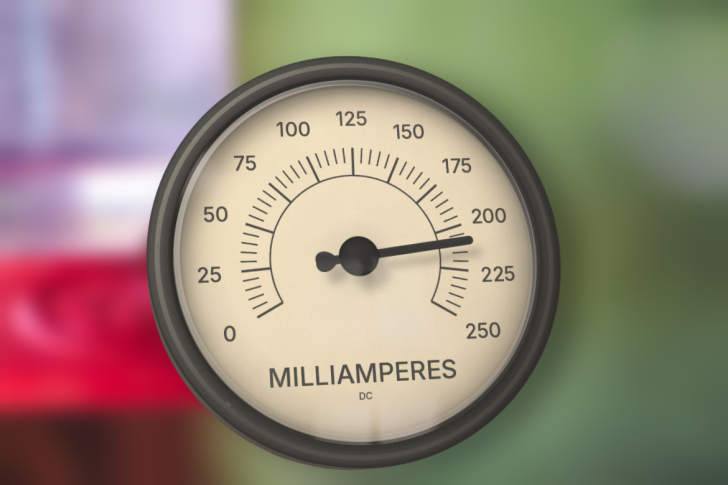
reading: 210; mA
